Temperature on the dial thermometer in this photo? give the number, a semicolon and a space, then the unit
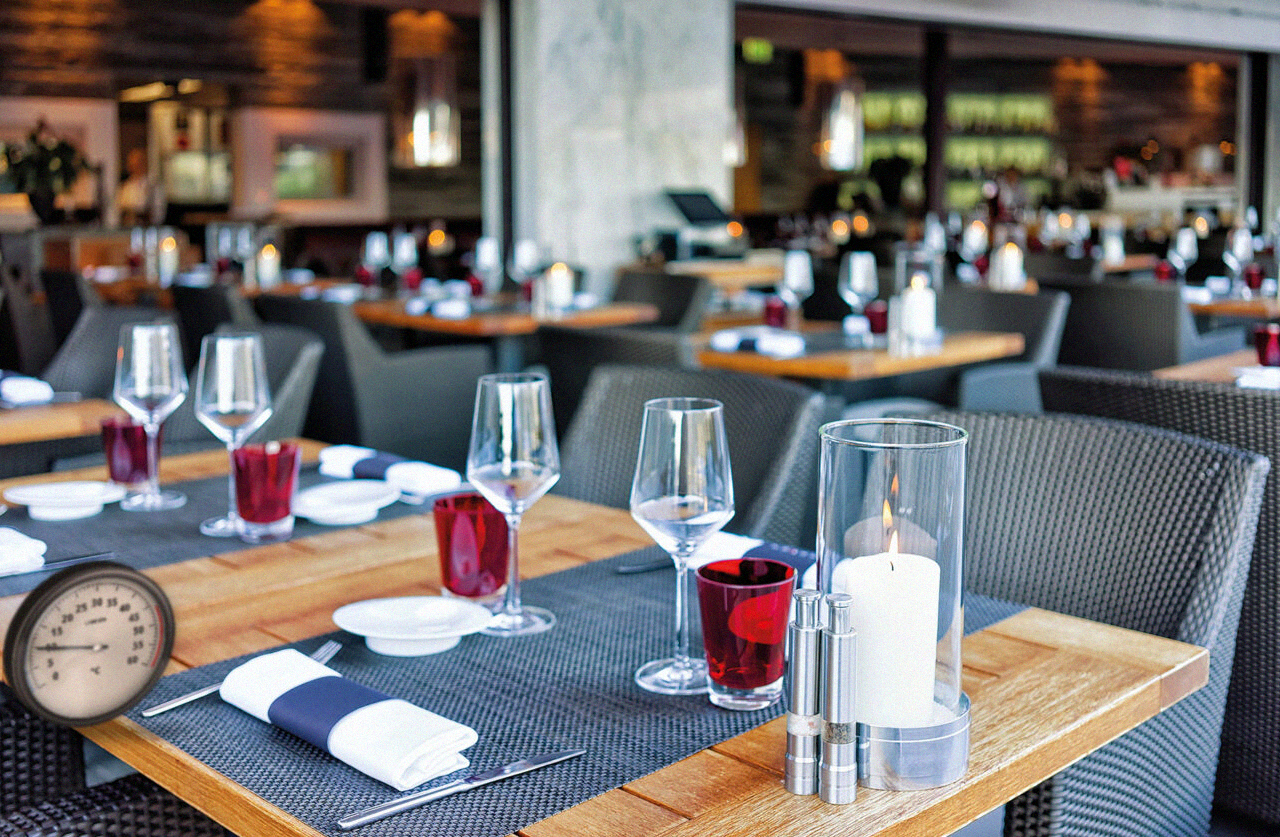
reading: 10; °C
